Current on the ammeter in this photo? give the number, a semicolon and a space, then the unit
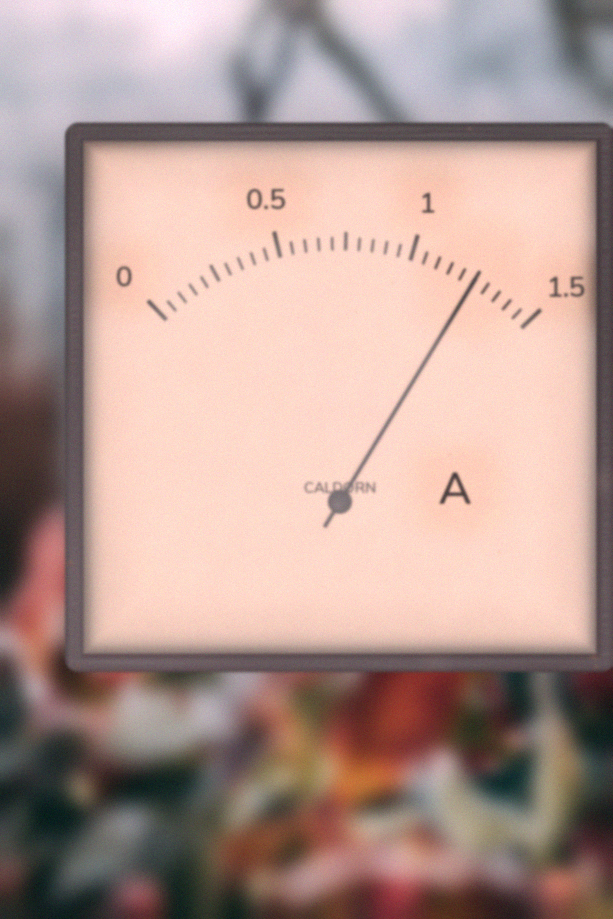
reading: 1.25; A
